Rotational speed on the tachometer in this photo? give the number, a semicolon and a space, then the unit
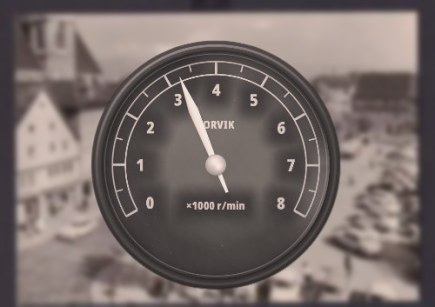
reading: 3250; rpm
